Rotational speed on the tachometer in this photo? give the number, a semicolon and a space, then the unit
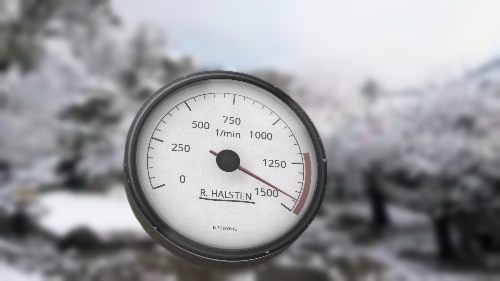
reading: 1450; rpm
